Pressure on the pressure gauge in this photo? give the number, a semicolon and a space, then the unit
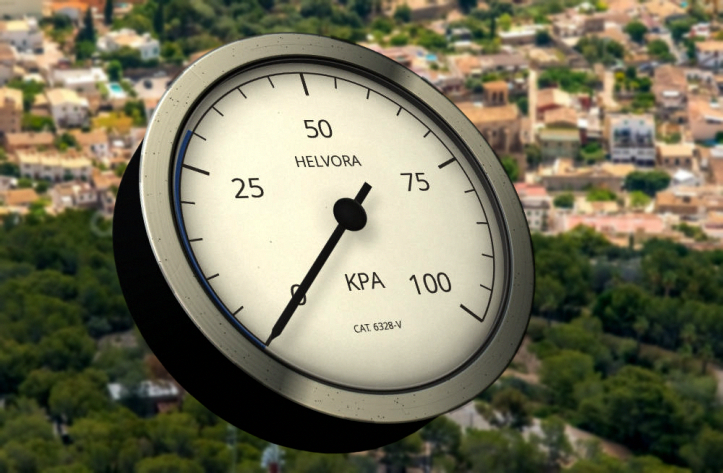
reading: 0; kPa
